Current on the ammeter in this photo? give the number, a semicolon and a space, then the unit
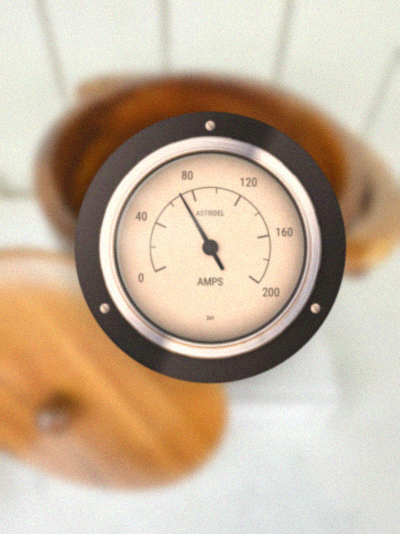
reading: 70; A
